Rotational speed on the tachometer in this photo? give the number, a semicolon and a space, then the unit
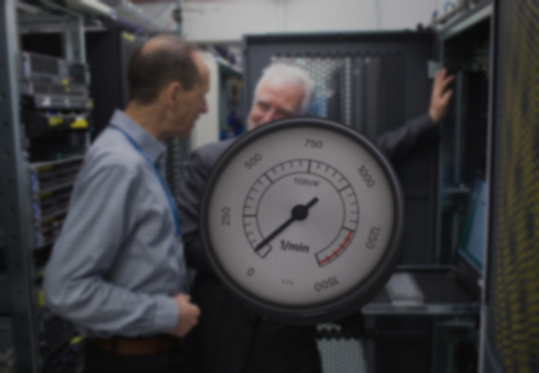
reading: 50; rpm
